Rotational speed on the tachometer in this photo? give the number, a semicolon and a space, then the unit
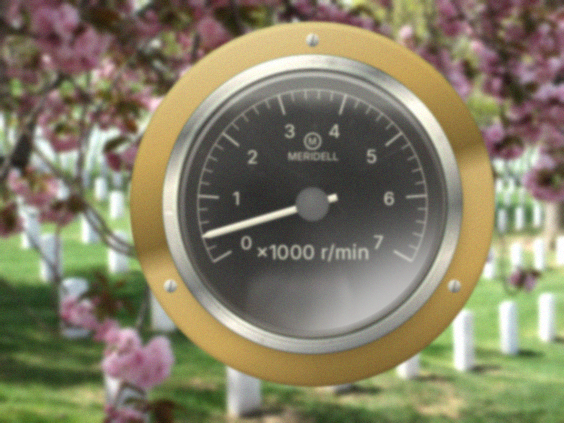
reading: 400; rpm
